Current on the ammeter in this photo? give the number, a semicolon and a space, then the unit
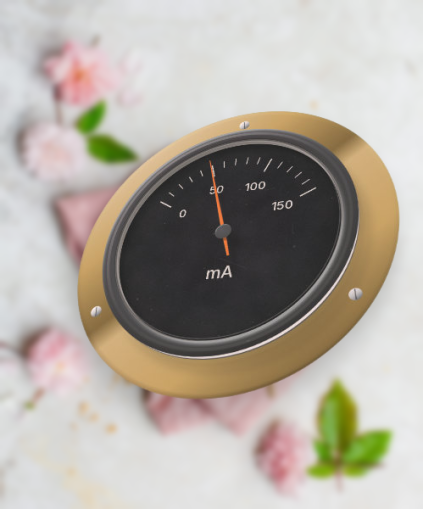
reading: 50; mA
